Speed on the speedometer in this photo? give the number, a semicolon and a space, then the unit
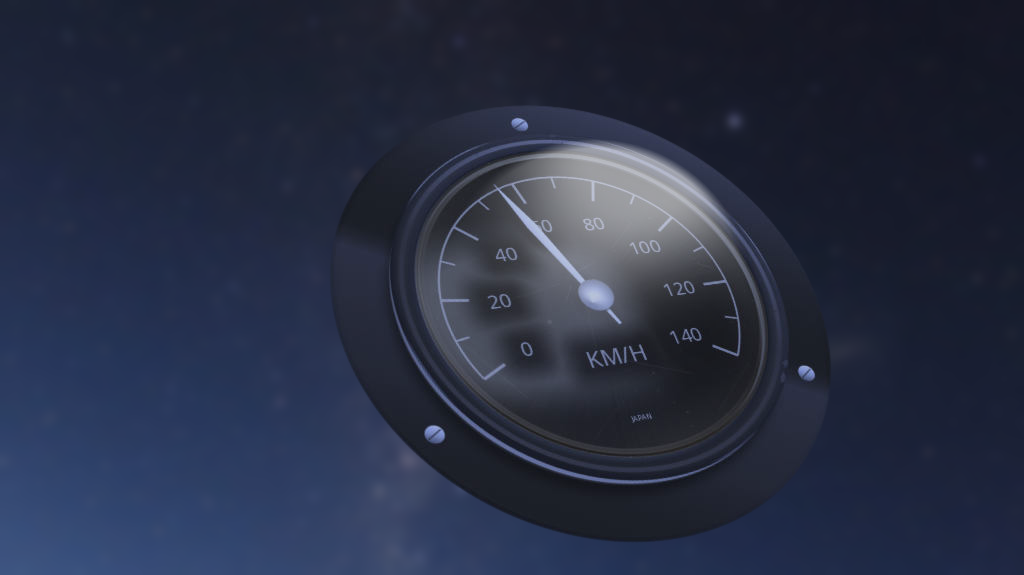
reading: 55; km/h
